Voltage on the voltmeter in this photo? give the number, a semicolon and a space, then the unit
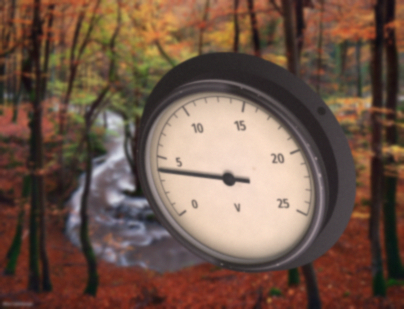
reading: 4; V
